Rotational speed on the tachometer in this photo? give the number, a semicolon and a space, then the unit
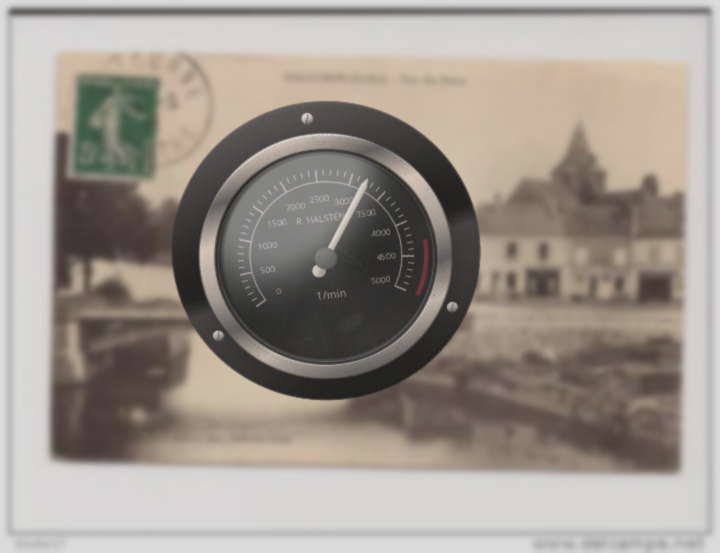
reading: 3200; rpm
